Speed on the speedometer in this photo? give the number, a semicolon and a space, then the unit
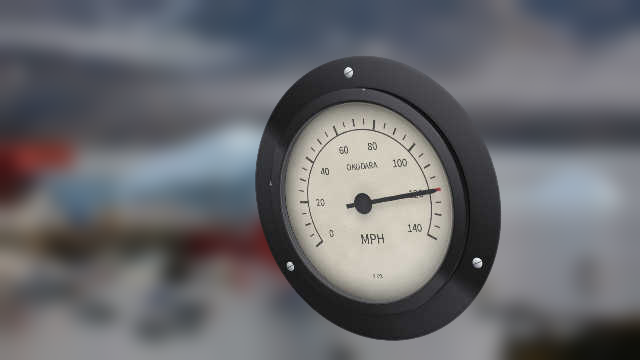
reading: 120; mph
